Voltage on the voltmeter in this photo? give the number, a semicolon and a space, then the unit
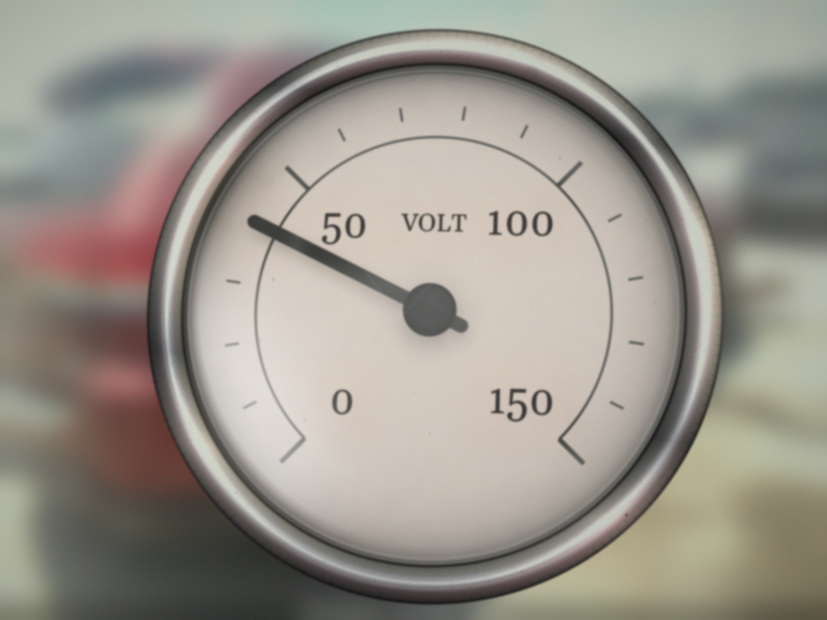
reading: 40; V
